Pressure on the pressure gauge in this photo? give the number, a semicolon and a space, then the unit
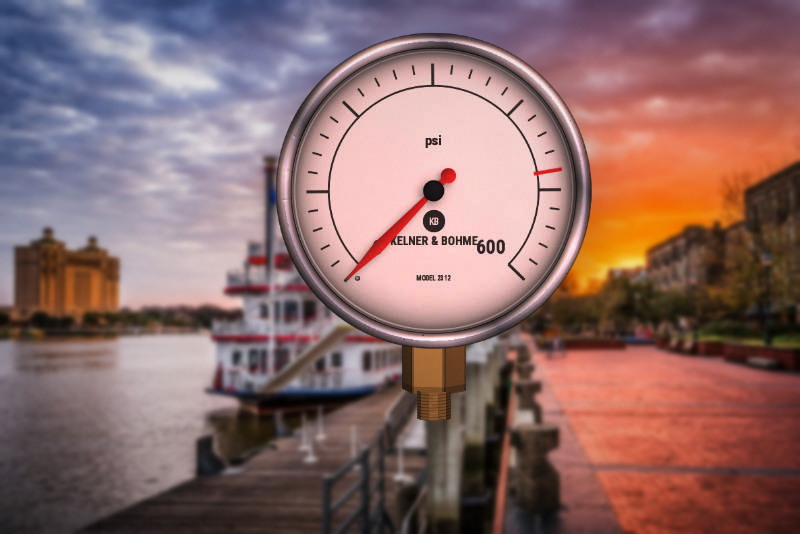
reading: 0; psi
